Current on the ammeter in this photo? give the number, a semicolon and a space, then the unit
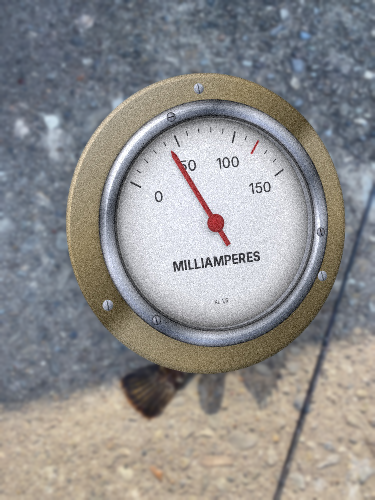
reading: 40; mA
